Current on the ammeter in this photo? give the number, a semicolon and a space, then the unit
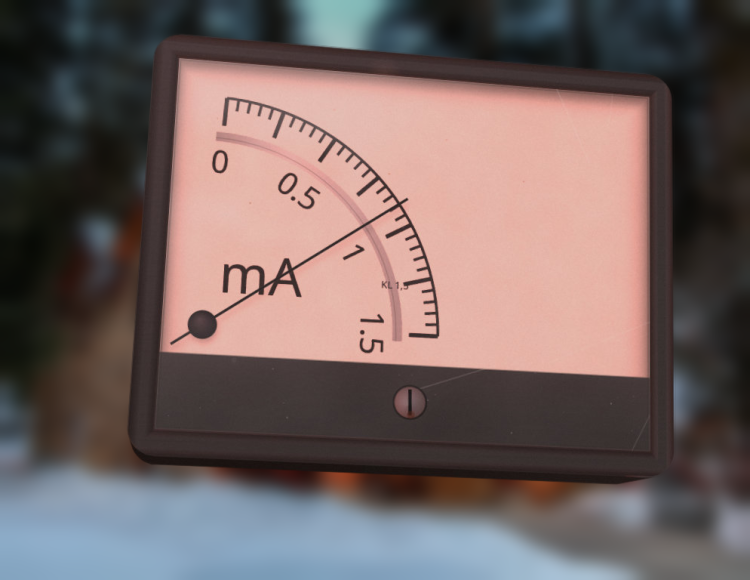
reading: 0.9; mA
